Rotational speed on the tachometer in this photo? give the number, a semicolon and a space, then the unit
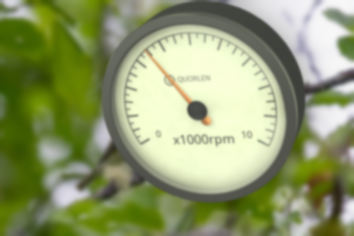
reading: 3500; rpm
